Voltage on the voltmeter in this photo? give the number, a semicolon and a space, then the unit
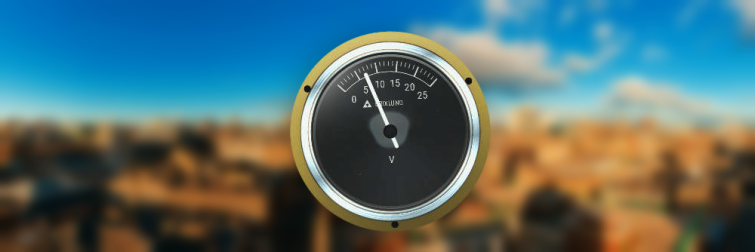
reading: 7; V
